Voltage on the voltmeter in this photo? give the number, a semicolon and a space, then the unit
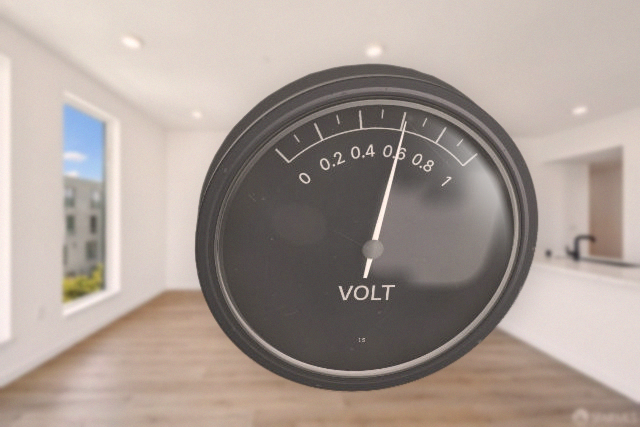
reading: 0.6; V
